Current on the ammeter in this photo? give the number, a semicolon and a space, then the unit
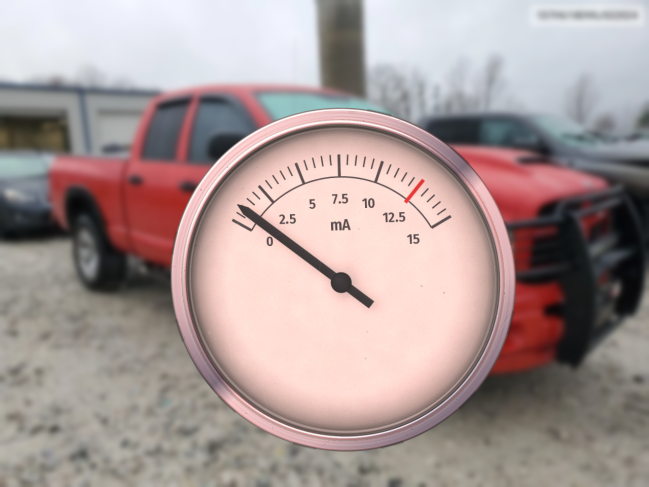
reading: 1; mA
